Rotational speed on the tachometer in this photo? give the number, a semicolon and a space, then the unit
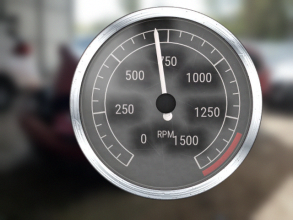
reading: 700; rpm
